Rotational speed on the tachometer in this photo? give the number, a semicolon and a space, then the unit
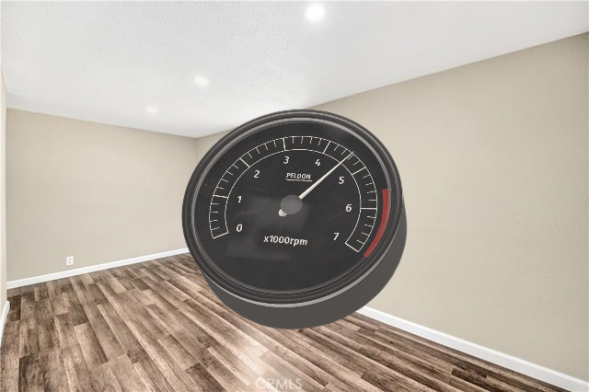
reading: 4600; rpm
